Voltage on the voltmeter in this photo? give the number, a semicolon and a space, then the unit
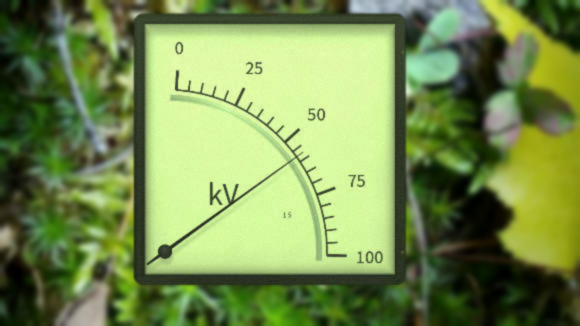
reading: 57.5; kV
